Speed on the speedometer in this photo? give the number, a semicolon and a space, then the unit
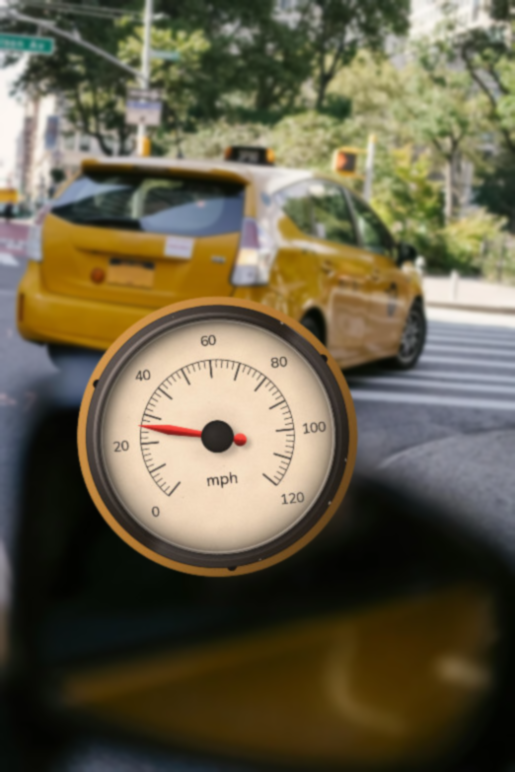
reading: 26; mph
